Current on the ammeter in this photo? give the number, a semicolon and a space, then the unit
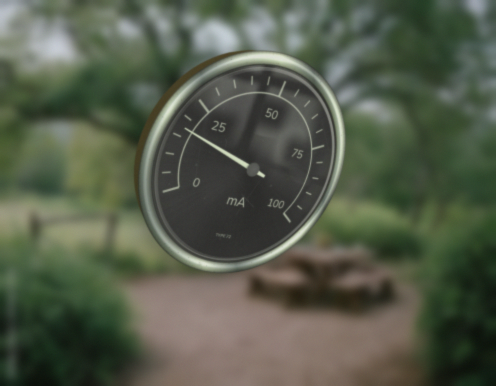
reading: 17.5; mA
